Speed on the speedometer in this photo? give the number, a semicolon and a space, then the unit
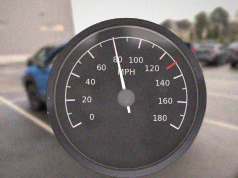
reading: 80; mph
